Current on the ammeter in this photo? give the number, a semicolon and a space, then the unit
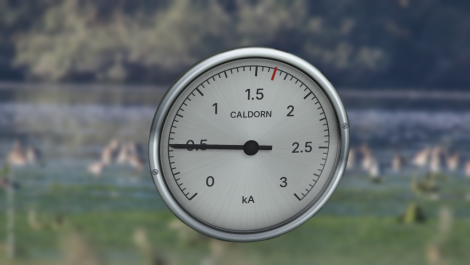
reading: 0.5; kA
